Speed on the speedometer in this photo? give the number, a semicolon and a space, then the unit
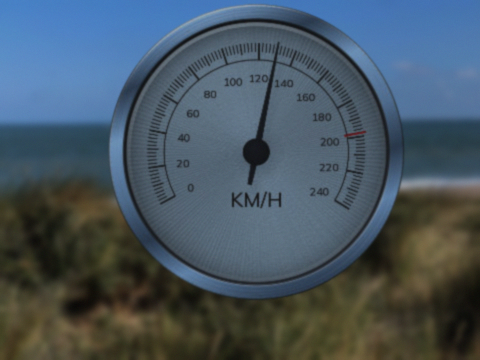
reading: 130; km/h
